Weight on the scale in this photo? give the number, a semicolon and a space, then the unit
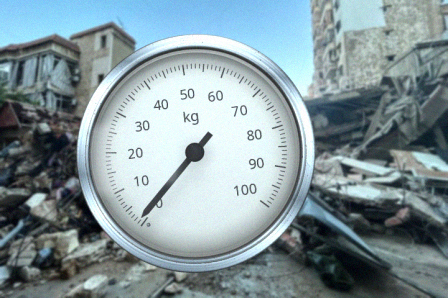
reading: 1; kg
